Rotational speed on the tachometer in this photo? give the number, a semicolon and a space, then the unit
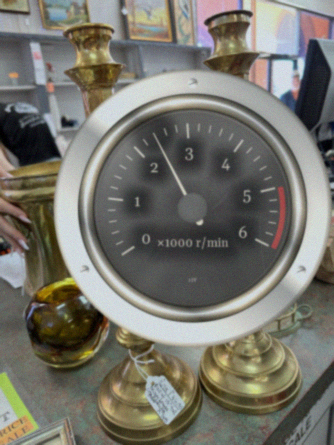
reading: 2400; rpm
